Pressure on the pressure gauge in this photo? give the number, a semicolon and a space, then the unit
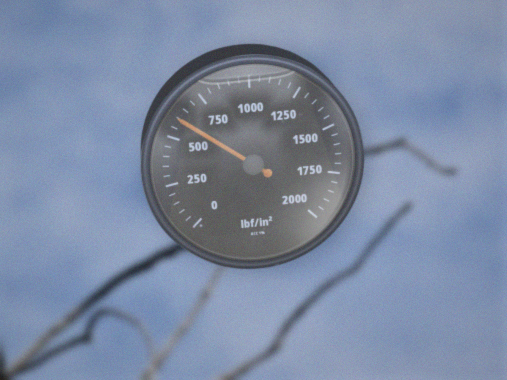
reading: 600; psi
